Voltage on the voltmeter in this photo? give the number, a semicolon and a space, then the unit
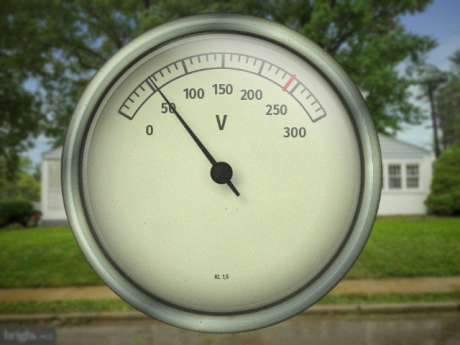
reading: 55; V
